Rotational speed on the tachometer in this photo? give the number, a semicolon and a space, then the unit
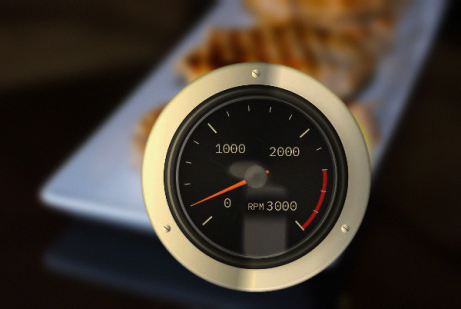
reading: 200; rpm
